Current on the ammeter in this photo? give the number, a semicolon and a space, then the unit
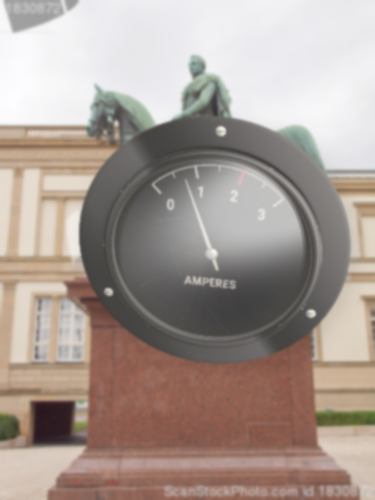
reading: 0.75; A
